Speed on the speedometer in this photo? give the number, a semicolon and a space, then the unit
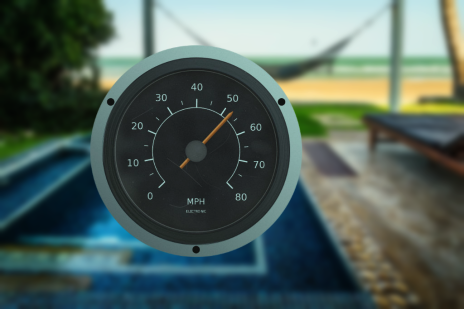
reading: 52.5; mph
